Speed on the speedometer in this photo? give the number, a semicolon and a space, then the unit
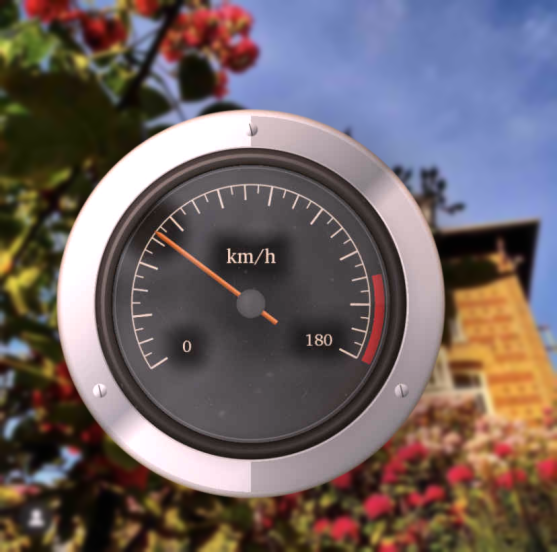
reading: 52.5; km/h
